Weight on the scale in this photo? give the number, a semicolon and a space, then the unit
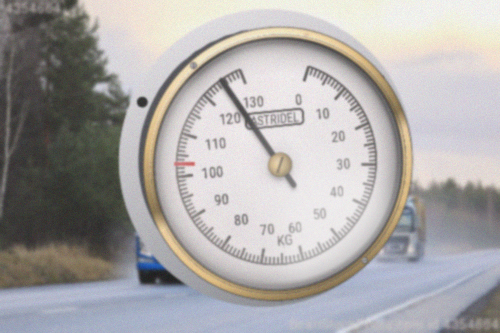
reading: 125; kg
